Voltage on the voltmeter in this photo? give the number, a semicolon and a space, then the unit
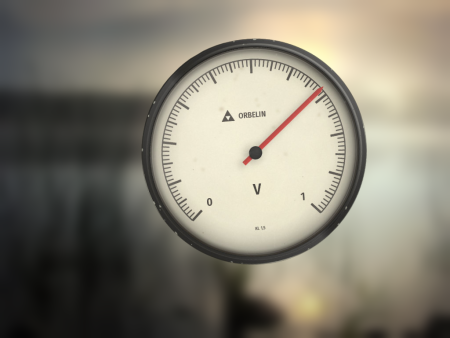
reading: 0.68; V
